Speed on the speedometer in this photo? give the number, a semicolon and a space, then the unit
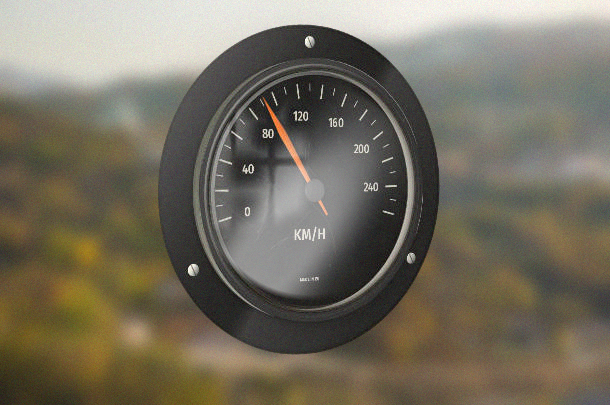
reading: 90; km/h
